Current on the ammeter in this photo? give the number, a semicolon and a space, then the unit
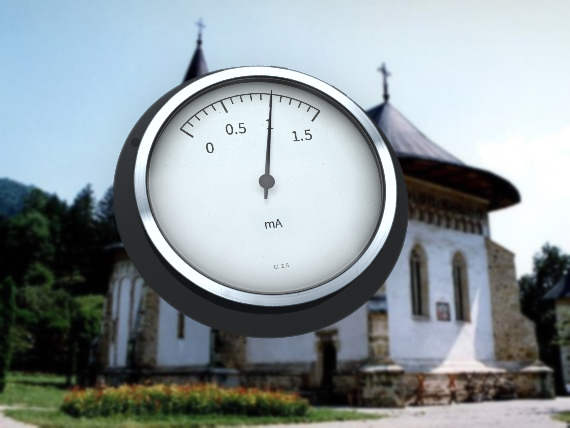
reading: 1; mA
